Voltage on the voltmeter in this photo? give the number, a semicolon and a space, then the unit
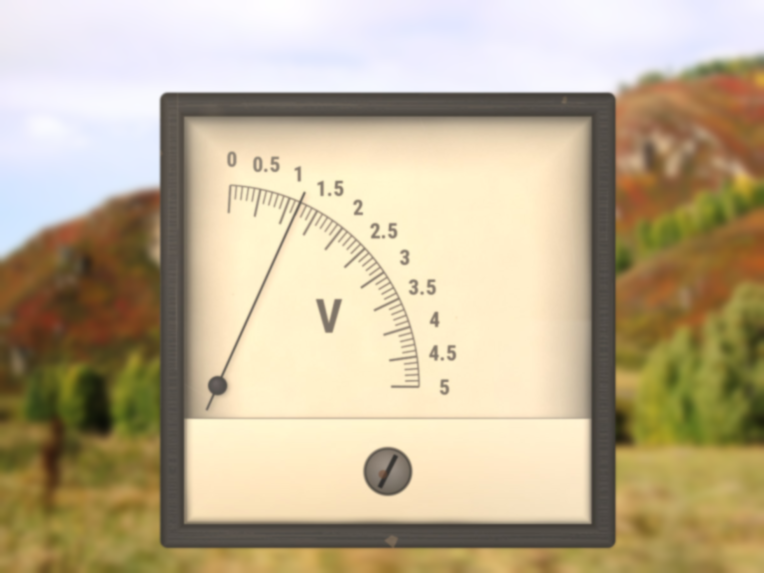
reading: 1.2; V
